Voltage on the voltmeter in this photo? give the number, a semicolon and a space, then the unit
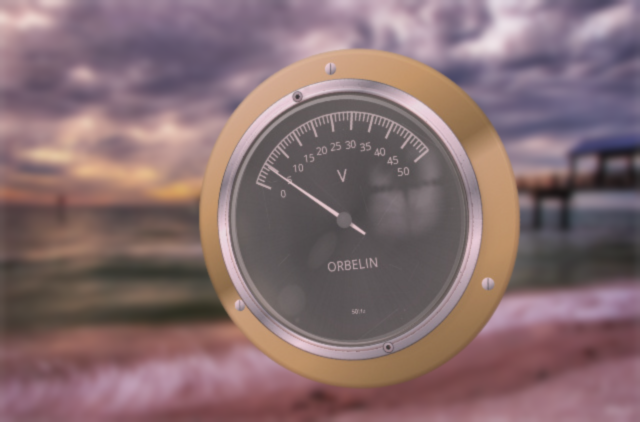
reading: 5; V
